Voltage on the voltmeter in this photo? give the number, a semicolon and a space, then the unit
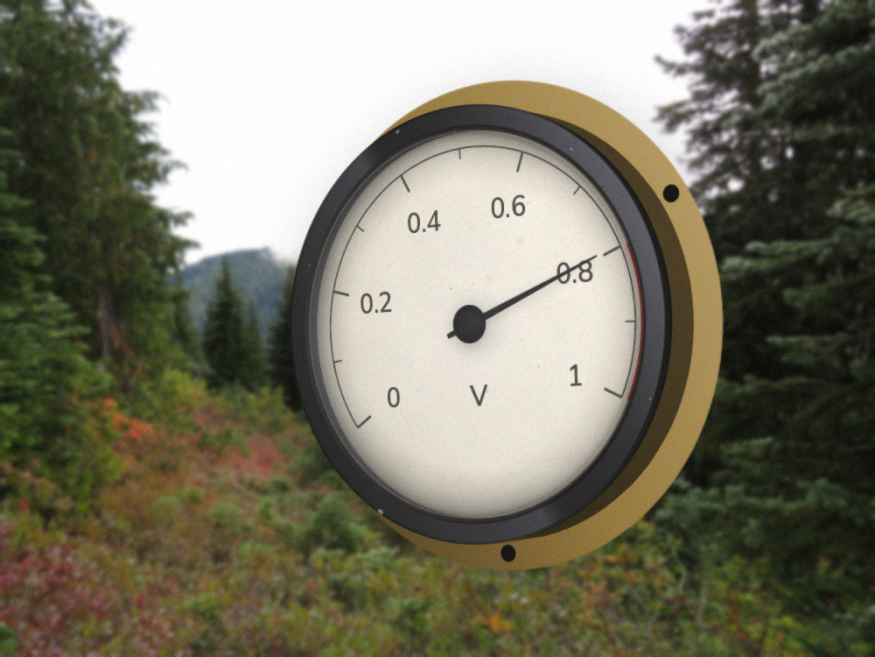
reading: 0.8; V
